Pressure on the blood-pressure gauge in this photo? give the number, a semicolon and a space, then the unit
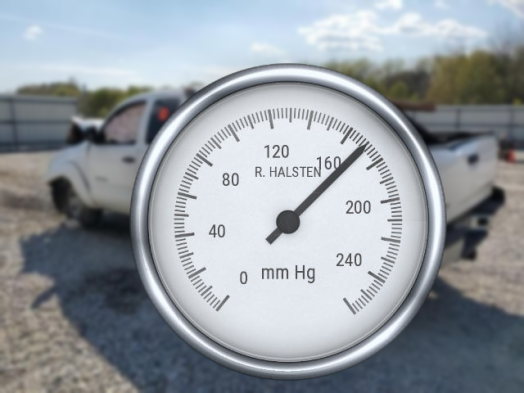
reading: 170; mmHg
